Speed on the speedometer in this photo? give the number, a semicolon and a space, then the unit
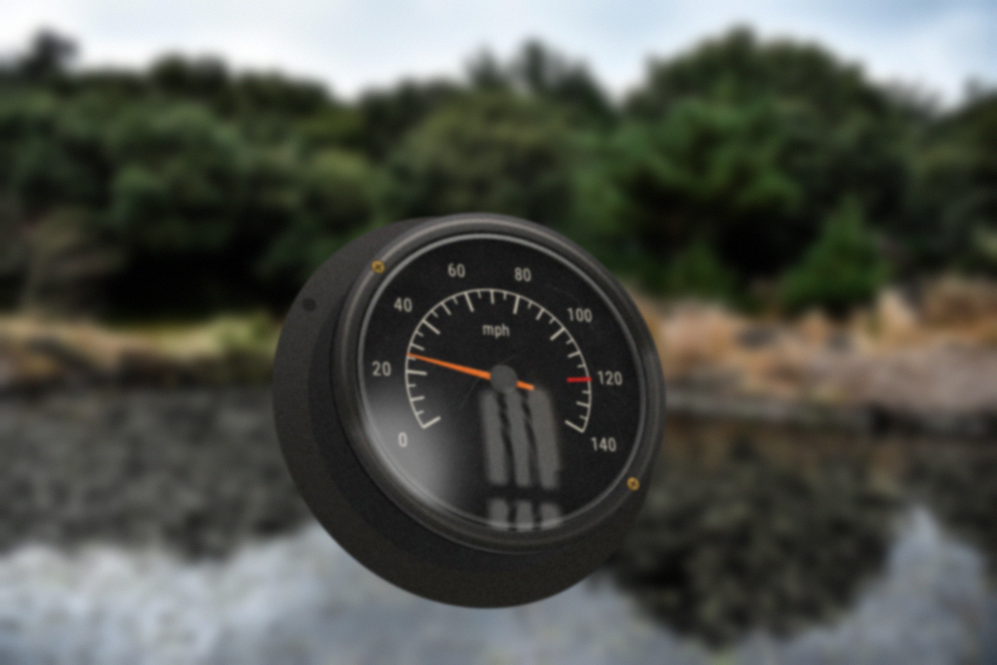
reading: 25; mph
